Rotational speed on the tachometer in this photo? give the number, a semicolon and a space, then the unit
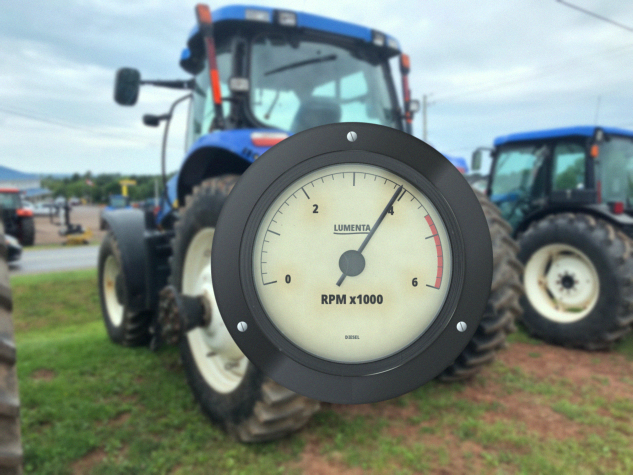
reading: 3900; rpm
